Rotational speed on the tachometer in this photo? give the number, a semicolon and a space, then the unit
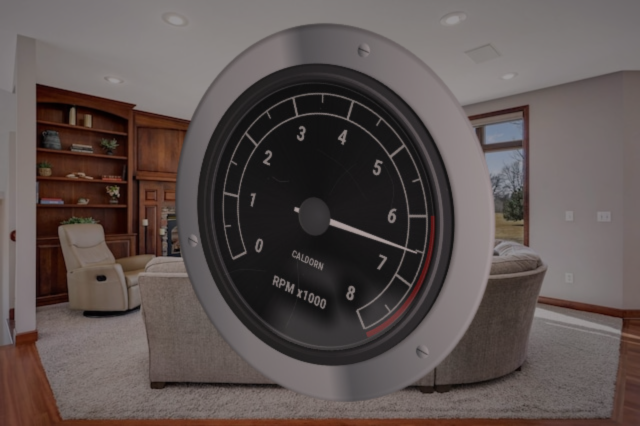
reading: 6500; rpm
